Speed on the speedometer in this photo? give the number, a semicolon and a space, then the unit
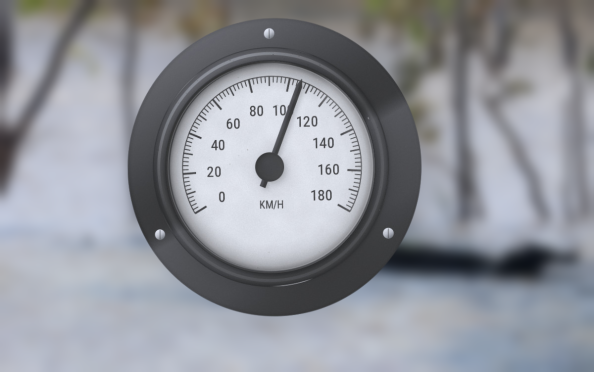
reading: 106; km/h
